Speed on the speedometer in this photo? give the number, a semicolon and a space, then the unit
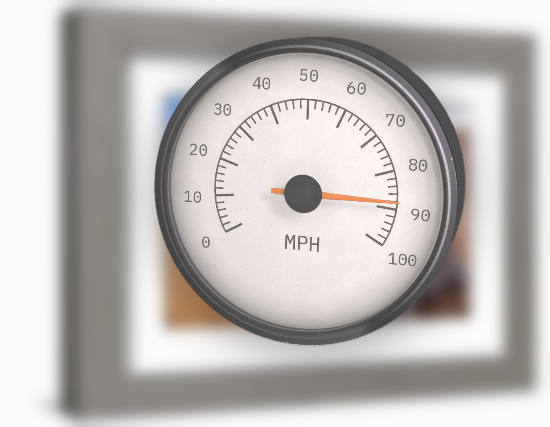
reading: 88; mph
